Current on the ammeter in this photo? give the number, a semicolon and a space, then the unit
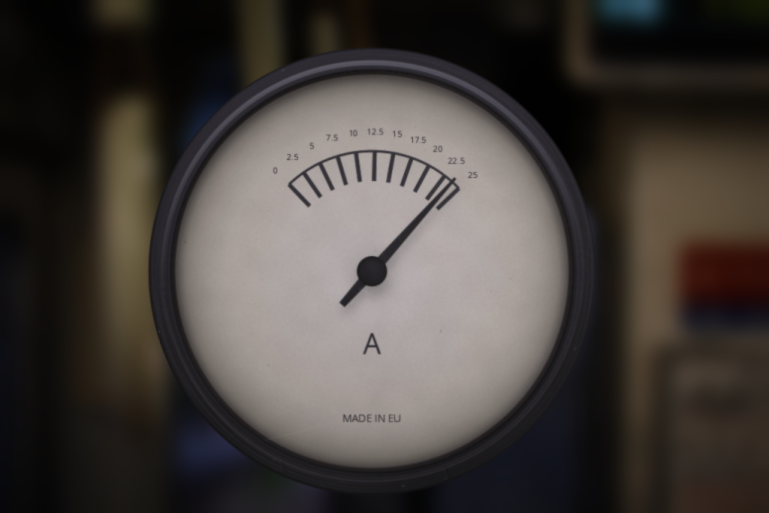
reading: 23.75; A
